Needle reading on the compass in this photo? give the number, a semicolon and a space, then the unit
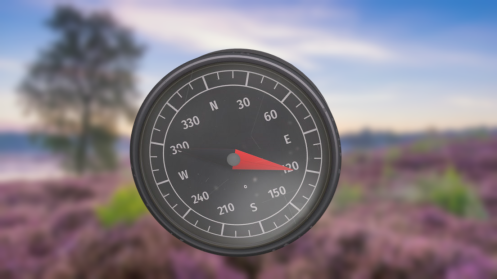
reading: 120; °
